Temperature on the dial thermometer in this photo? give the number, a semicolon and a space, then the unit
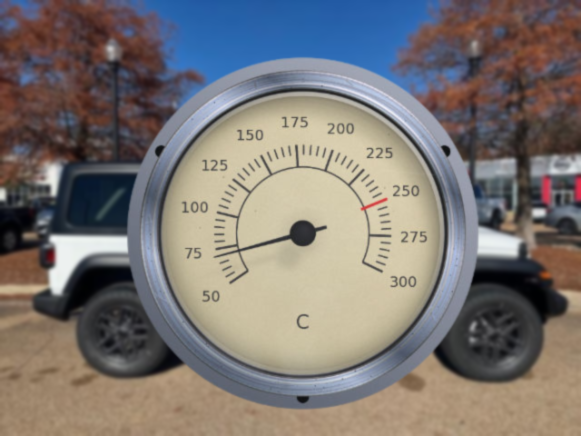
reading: 70; °C
